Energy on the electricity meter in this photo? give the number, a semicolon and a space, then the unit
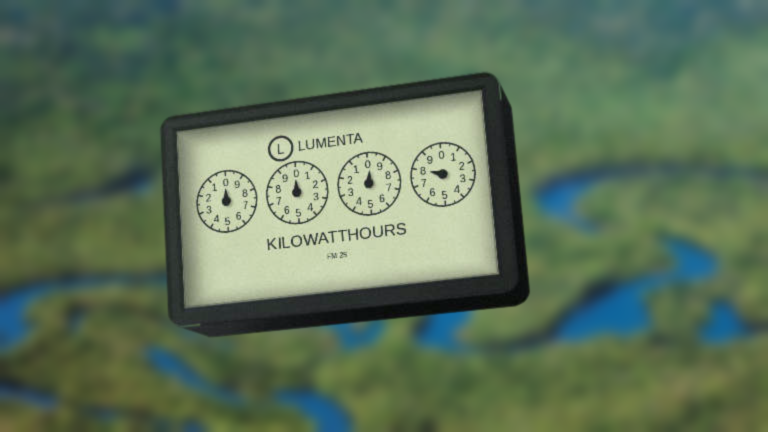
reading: 9998; kWh
